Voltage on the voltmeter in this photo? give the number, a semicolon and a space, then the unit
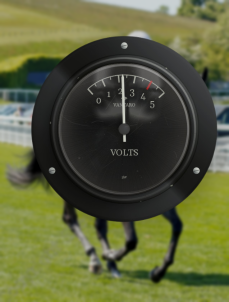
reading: 2.25; V
